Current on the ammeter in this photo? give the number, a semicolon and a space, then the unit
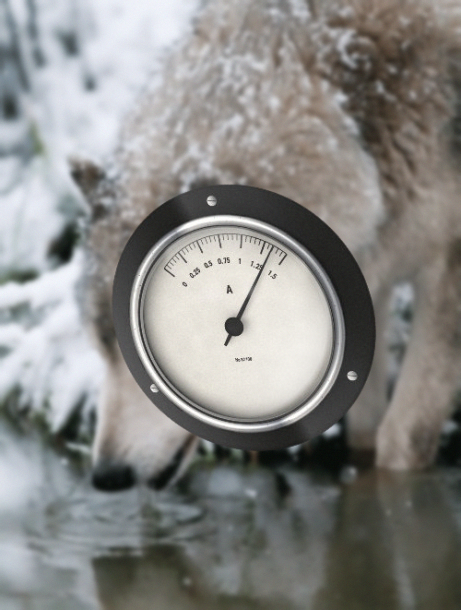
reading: 1.35; A
